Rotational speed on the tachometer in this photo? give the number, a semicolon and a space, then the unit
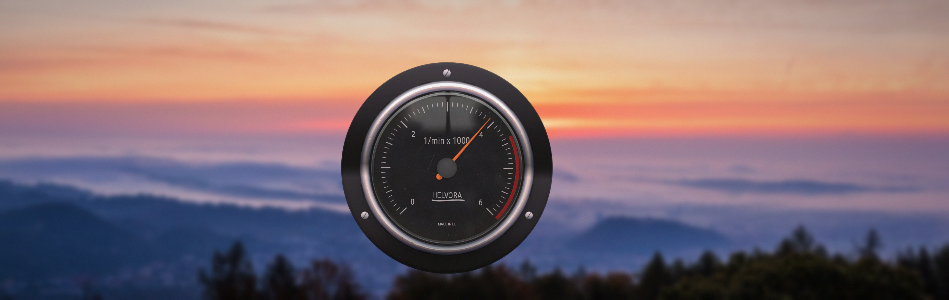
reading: 3900; rpm
